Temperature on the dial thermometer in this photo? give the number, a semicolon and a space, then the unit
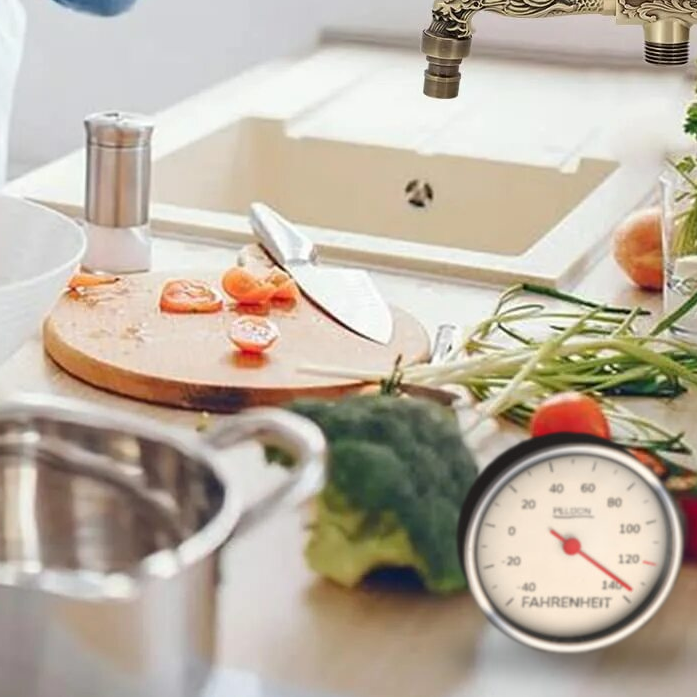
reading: 135; °F
